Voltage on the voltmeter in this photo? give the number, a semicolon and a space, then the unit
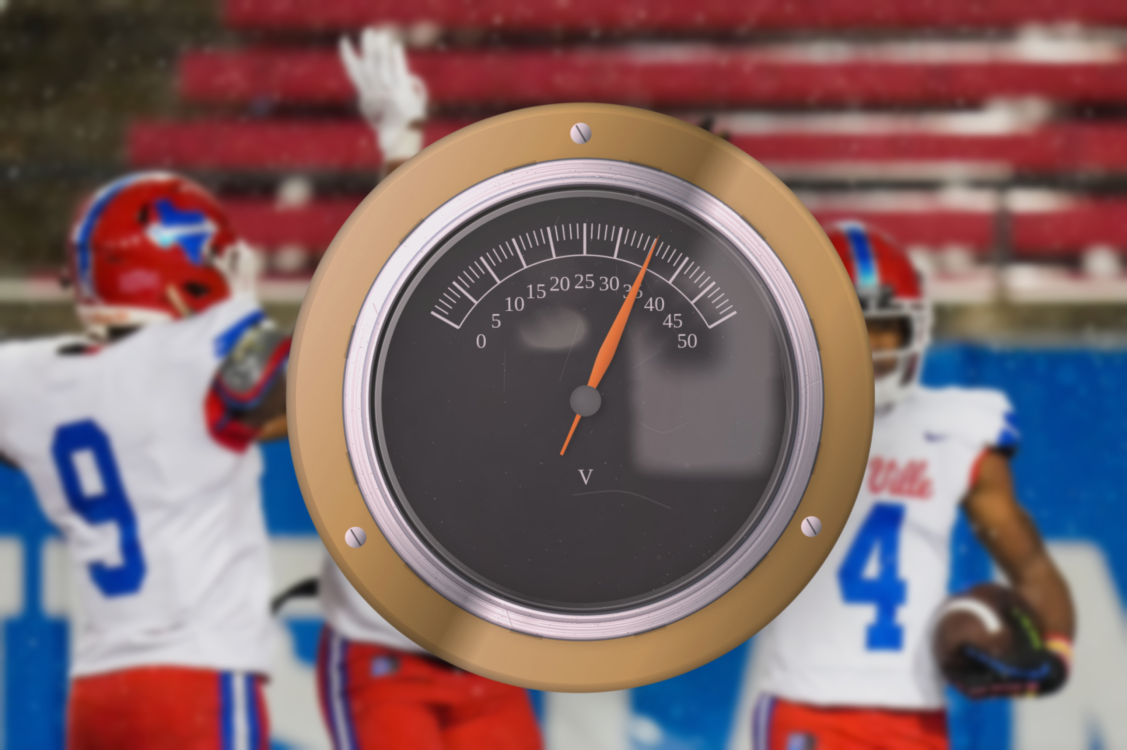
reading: 35; V
